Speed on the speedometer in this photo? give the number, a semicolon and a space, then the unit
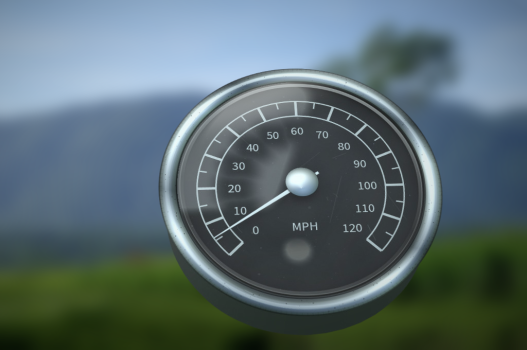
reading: 5; mph
